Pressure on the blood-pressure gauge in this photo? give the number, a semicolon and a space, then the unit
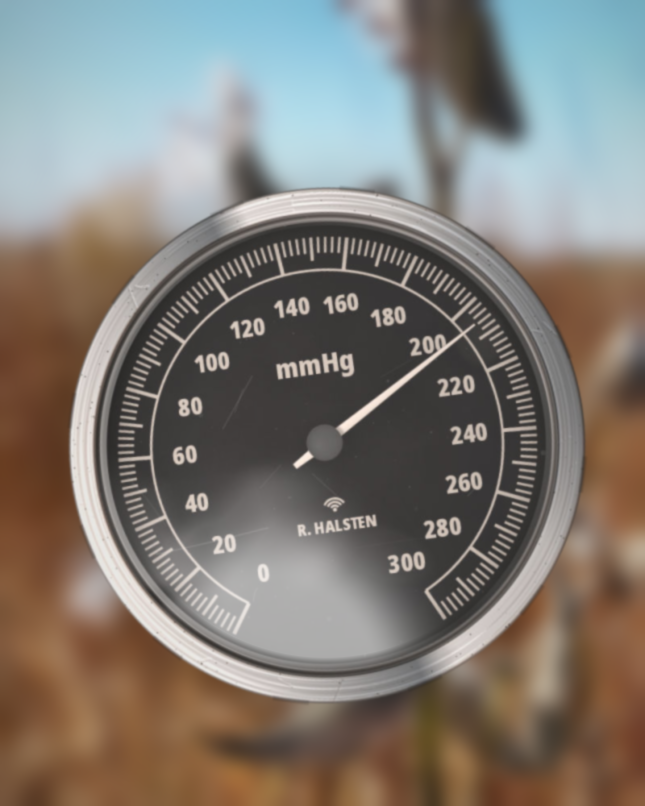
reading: 206; mmHg
